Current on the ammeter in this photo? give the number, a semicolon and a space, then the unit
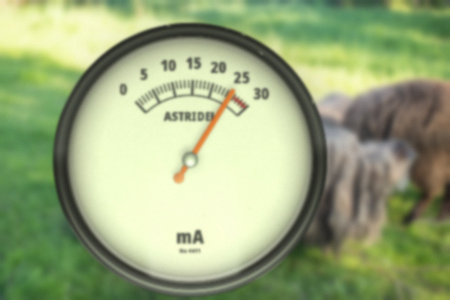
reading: 25; mA
